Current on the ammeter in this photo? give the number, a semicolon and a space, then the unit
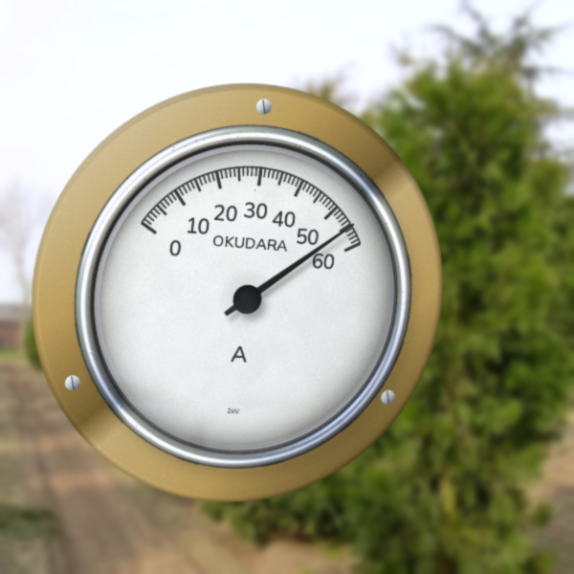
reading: 55; A
